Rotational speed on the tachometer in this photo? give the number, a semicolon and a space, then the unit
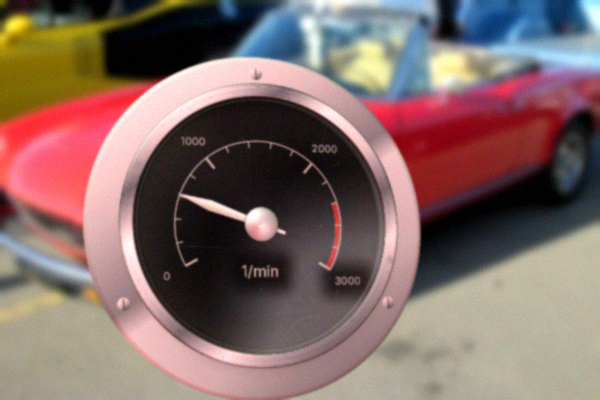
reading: 600; rpm
